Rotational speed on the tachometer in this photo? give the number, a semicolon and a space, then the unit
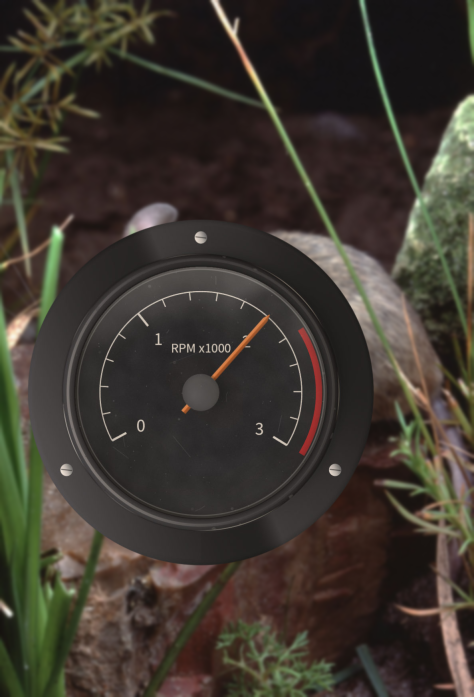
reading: 2000; rpm
